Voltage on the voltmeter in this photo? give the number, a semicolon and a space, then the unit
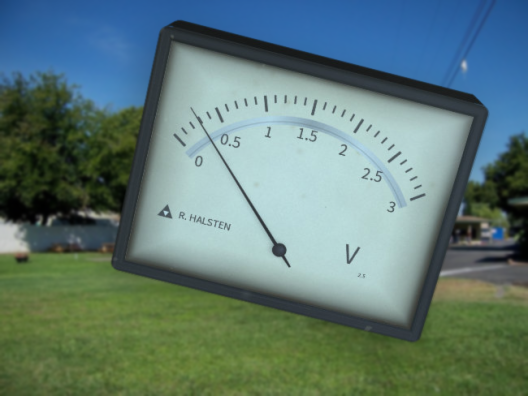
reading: 0.3; V
